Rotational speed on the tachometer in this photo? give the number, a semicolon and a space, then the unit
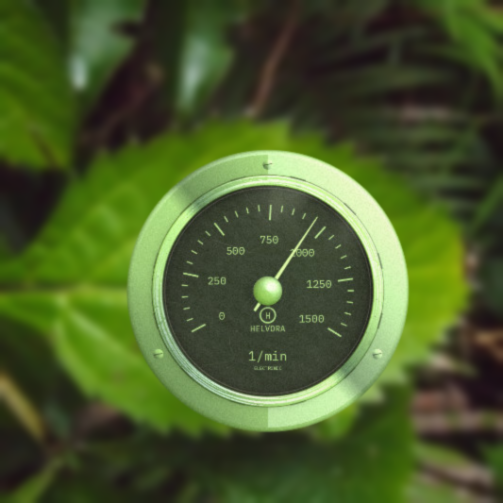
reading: 950; rpm
